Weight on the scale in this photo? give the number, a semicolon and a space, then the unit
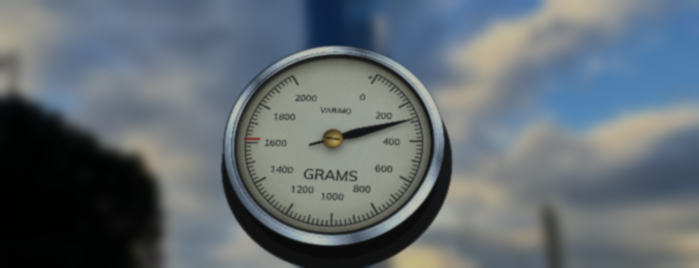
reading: 300; g
